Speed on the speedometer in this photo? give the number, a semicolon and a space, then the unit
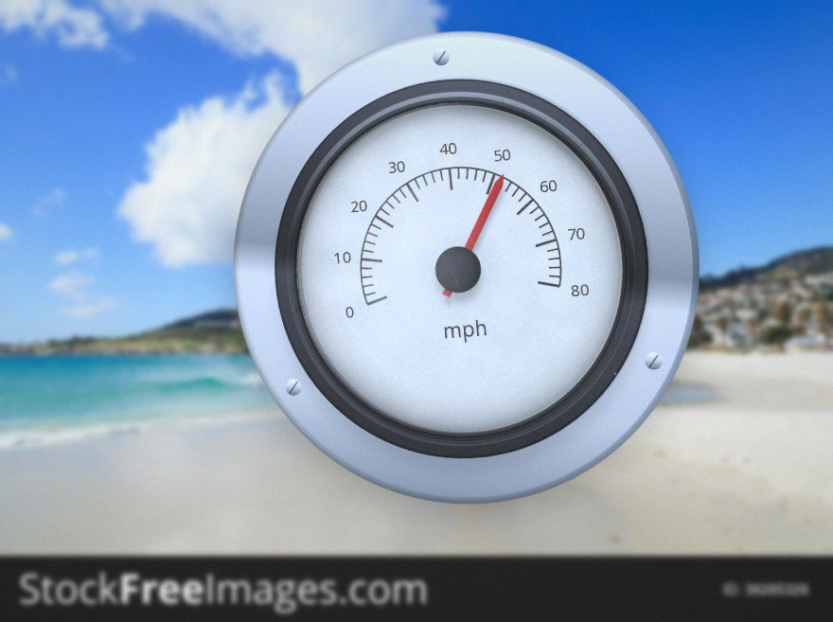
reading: 52; mph
